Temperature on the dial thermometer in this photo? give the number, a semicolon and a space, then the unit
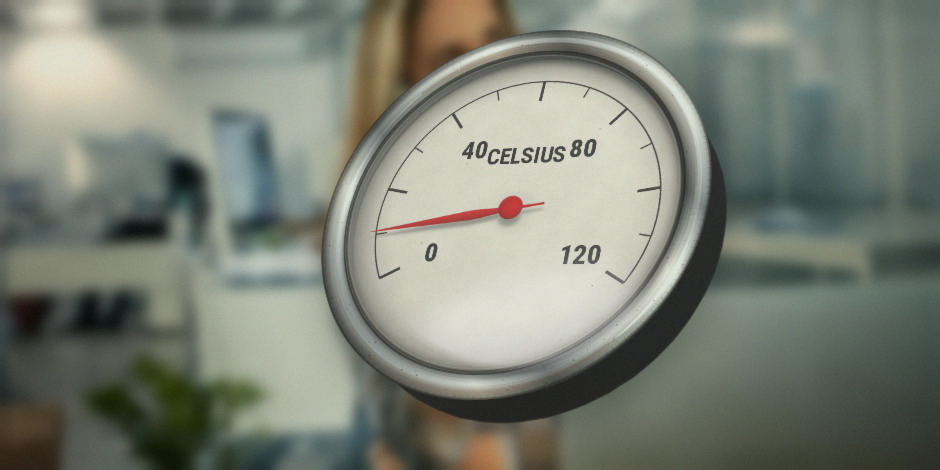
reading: 10; °C
